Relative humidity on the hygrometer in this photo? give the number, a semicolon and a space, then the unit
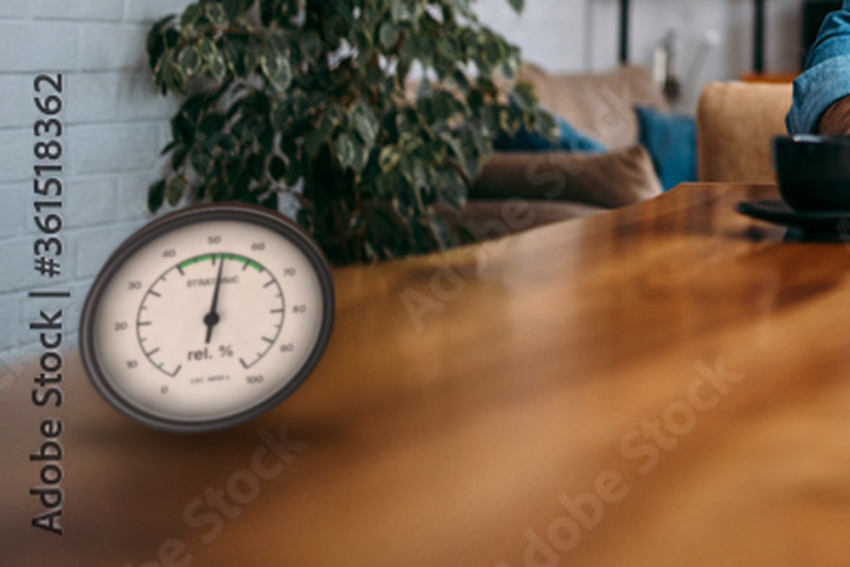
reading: 52.5; %
